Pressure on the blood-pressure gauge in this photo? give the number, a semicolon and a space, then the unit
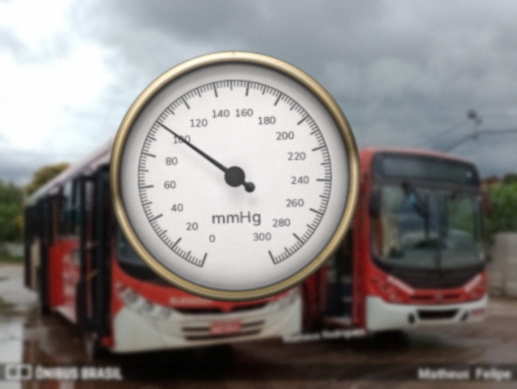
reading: 100; mmHg
